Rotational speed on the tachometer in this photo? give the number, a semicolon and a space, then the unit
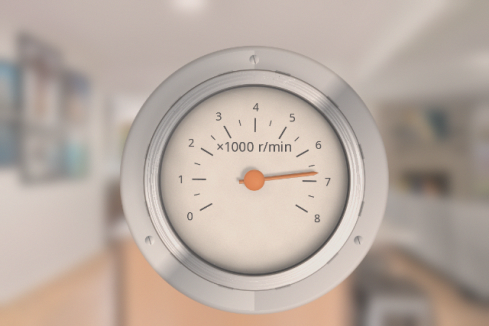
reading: 6750; rpm
